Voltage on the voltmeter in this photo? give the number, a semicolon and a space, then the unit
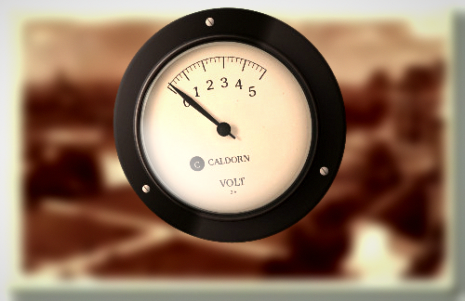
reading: 0.2; V
